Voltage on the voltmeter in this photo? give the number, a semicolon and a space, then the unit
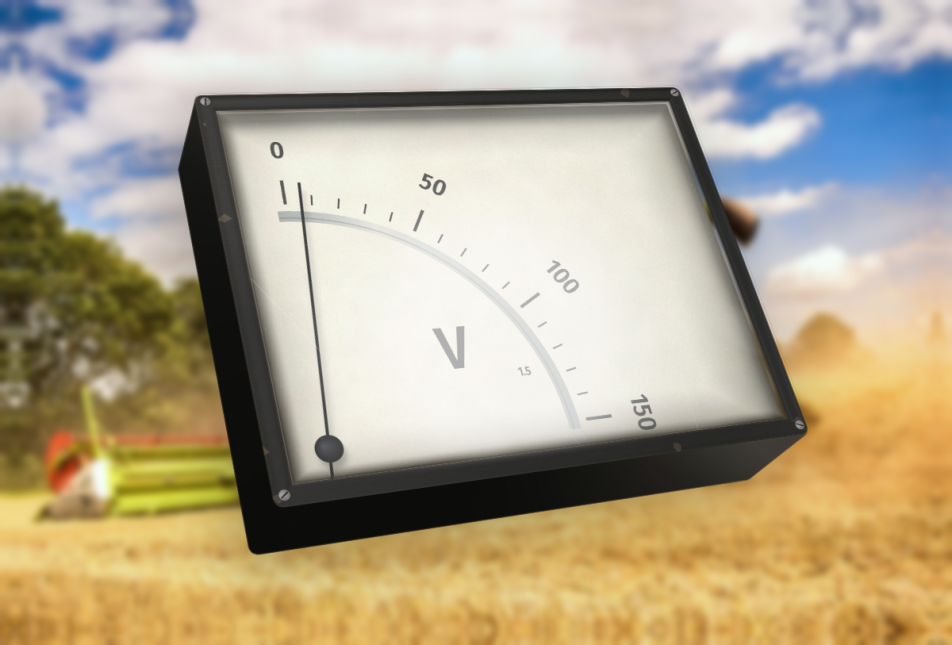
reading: 5; V
